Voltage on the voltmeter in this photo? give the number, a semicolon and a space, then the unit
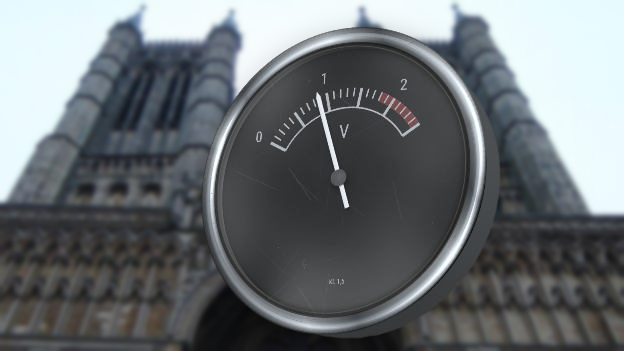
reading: 0.9; V
